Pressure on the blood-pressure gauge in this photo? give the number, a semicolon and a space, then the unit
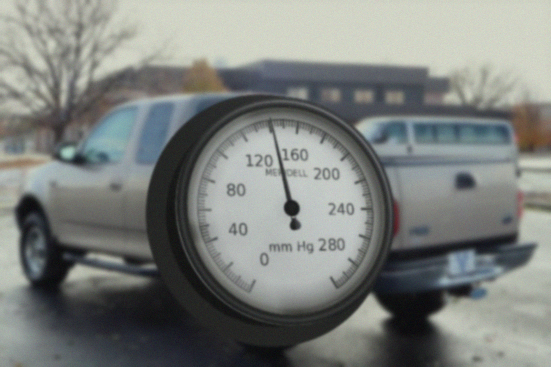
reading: 140; mmHg
